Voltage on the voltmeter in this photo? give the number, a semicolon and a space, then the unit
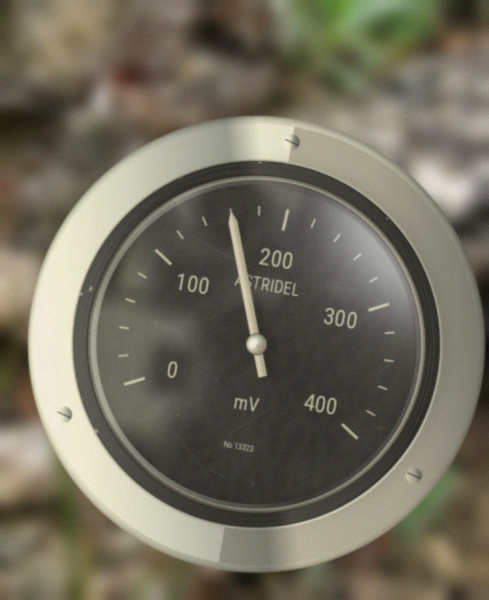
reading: 160; mV
